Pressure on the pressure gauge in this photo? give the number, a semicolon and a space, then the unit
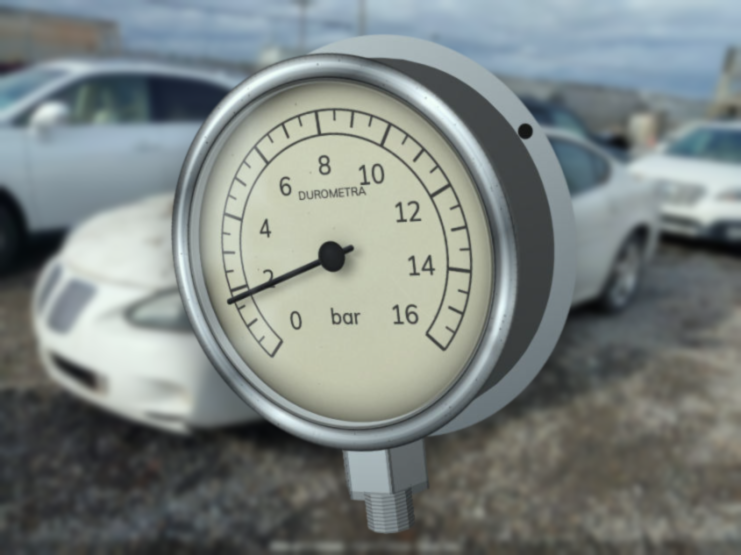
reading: 1.75; bar
